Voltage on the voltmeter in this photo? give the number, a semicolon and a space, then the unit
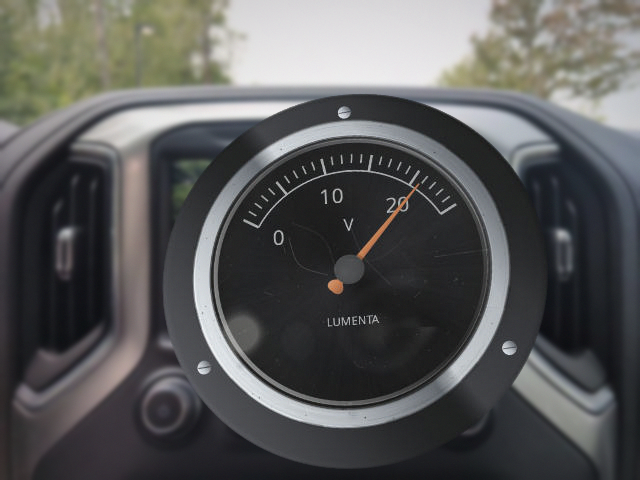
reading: 21; V
